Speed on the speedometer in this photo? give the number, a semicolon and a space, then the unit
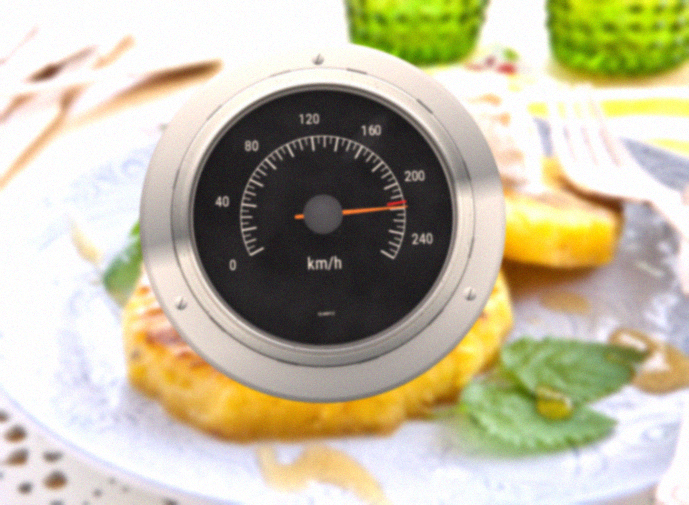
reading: 220; km/h
